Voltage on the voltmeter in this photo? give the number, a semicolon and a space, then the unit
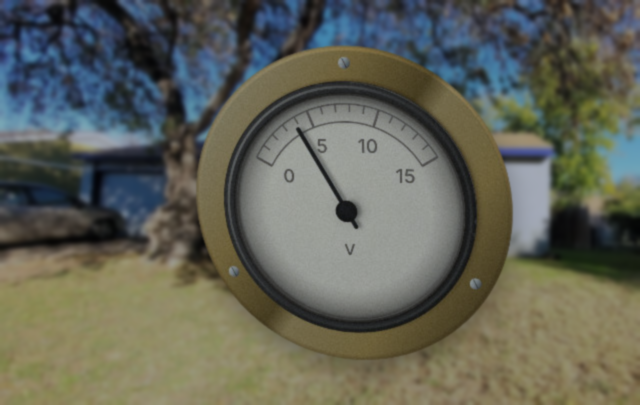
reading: 4; V
